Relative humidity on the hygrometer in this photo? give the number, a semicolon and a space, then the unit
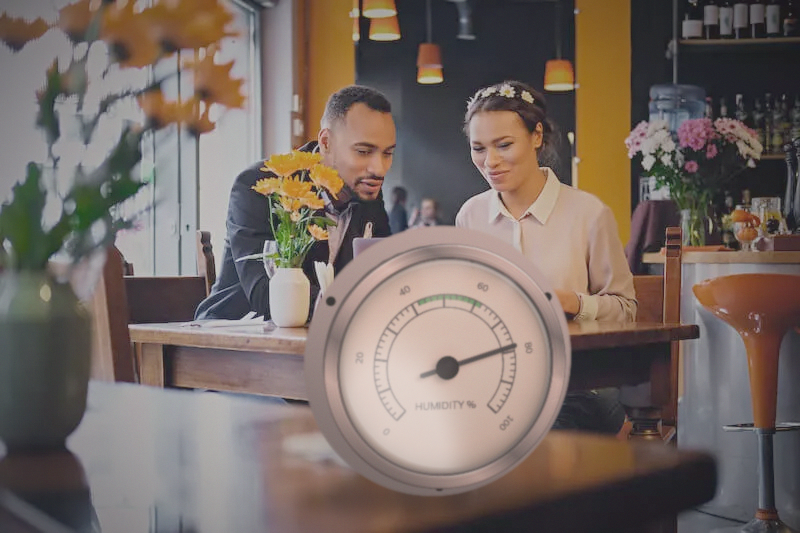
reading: 78; %
